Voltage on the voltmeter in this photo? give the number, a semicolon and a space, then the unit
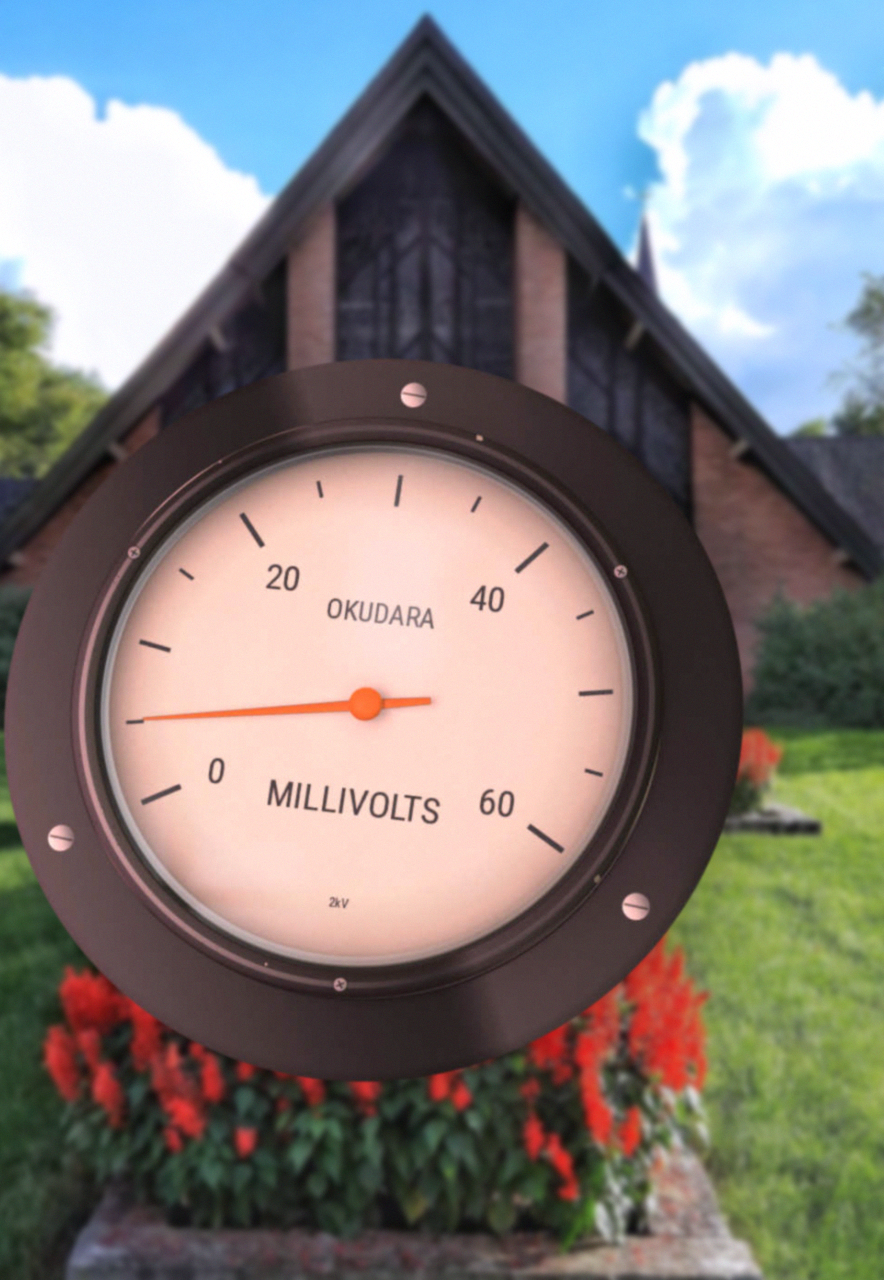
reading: 5; mV
